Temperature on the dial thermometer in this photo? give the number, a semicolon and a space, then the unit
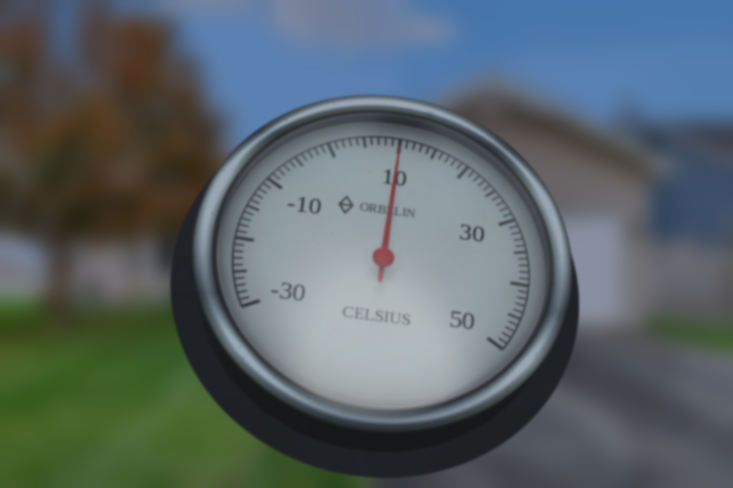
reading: 10; °C
